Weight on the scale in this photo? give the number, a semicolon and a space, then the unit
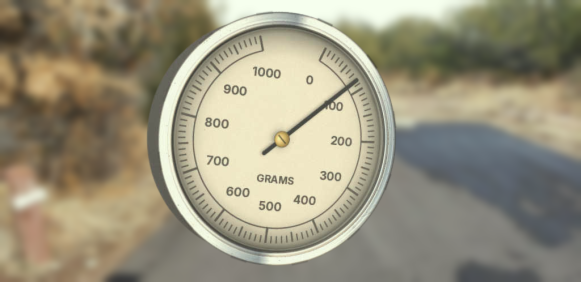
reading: 80; g
